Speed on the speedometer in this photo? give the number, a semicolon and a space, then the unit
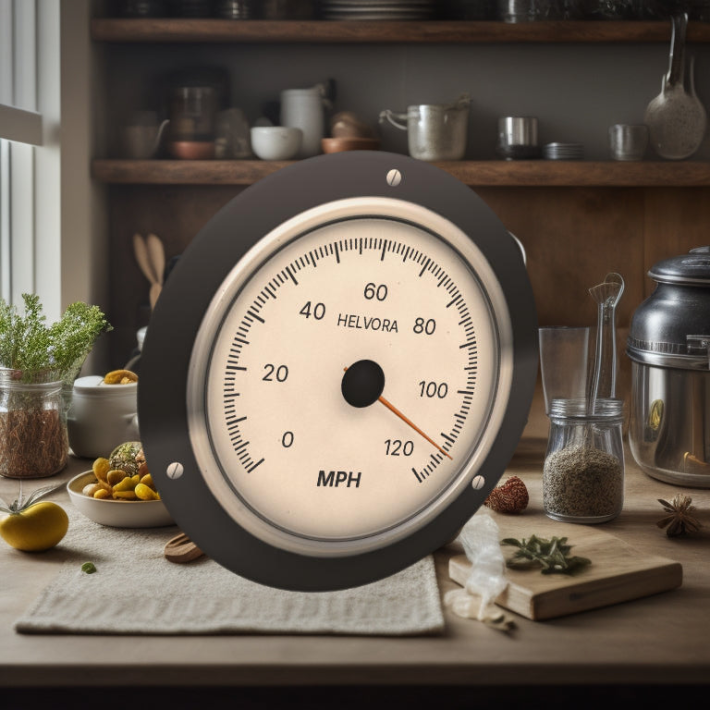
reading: 113; mph
